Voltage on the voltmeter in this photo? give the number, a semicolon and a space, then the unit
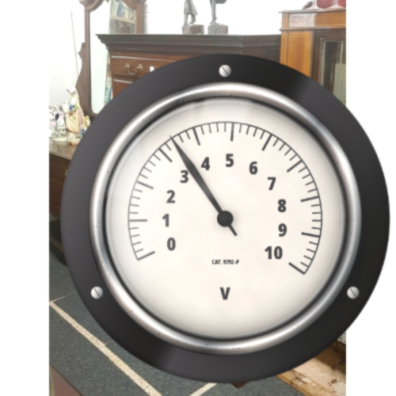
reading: 3.4; V
